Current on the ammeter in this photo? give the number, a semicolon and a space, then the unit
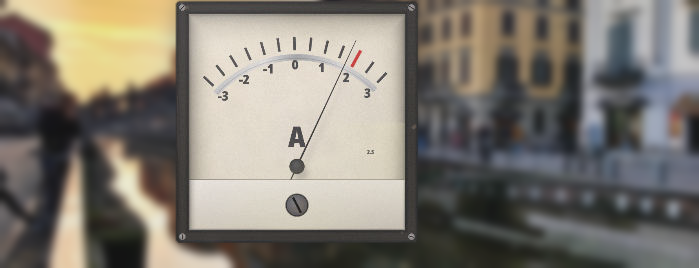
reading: 1.75; A
